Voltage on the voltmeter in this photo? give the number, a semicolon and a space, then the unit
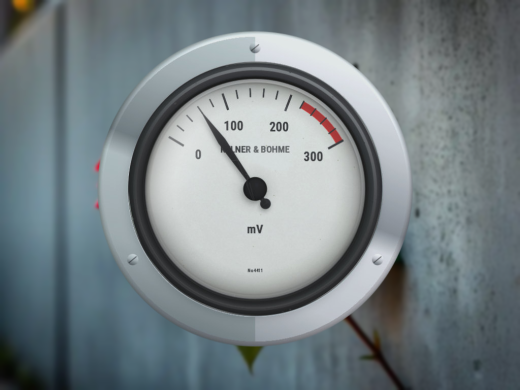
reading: 60; mV
